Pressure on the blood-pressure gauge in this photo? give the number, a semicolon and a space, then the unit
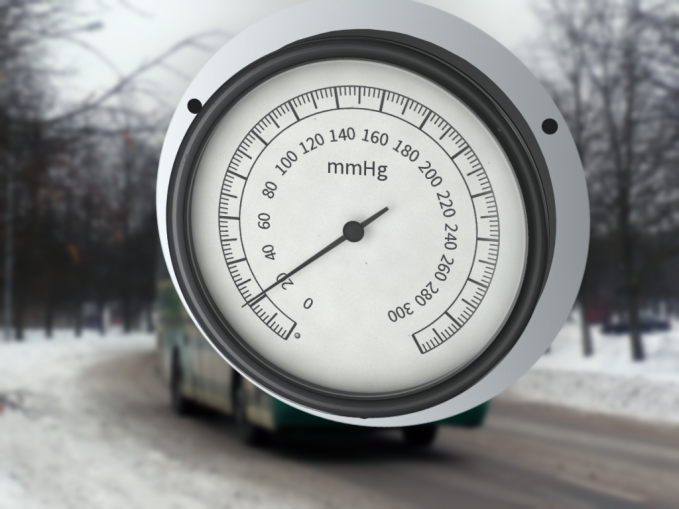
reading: 22; mmHg
